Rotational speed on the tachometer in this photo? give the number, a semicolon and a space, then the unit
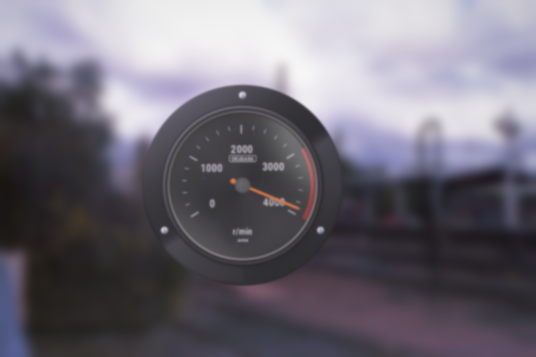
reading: 3900; rpm
